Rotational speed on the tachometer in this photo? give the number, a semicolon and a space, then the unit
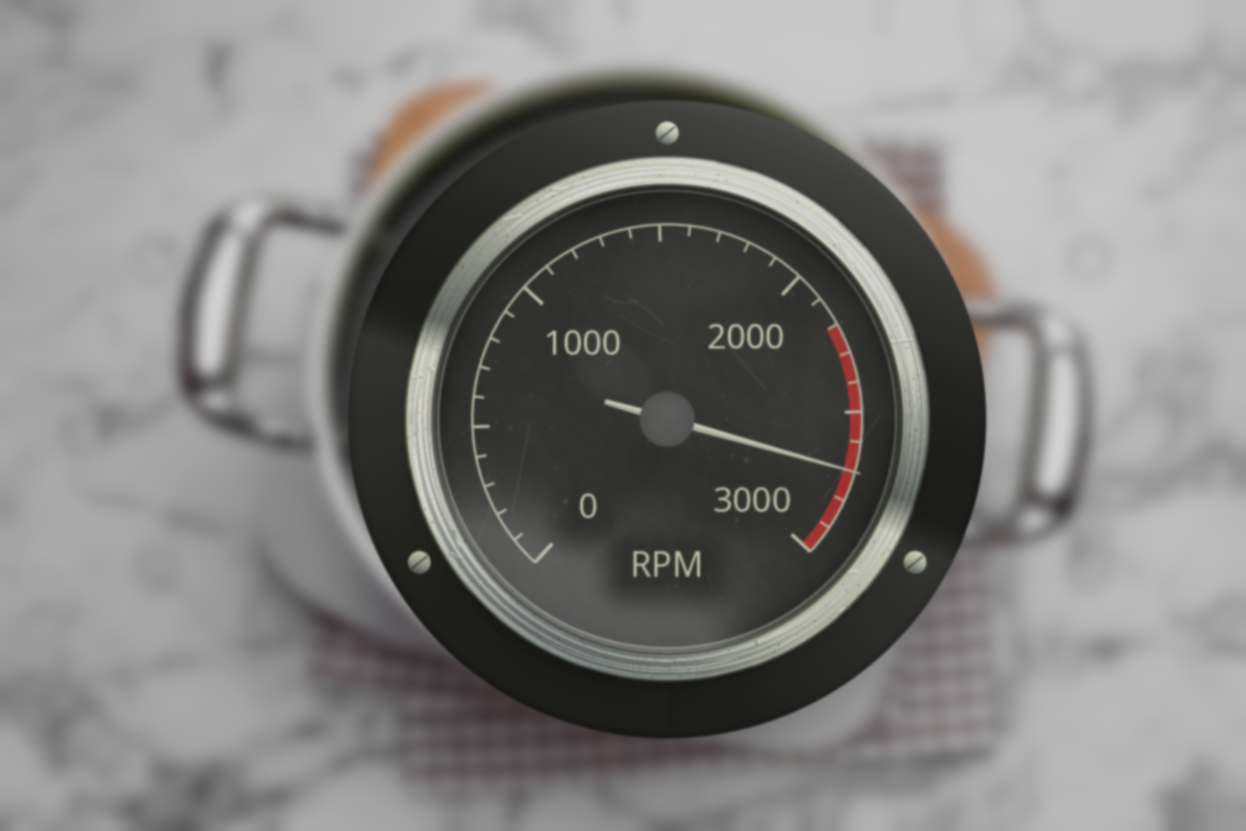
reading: 2700; rpm
